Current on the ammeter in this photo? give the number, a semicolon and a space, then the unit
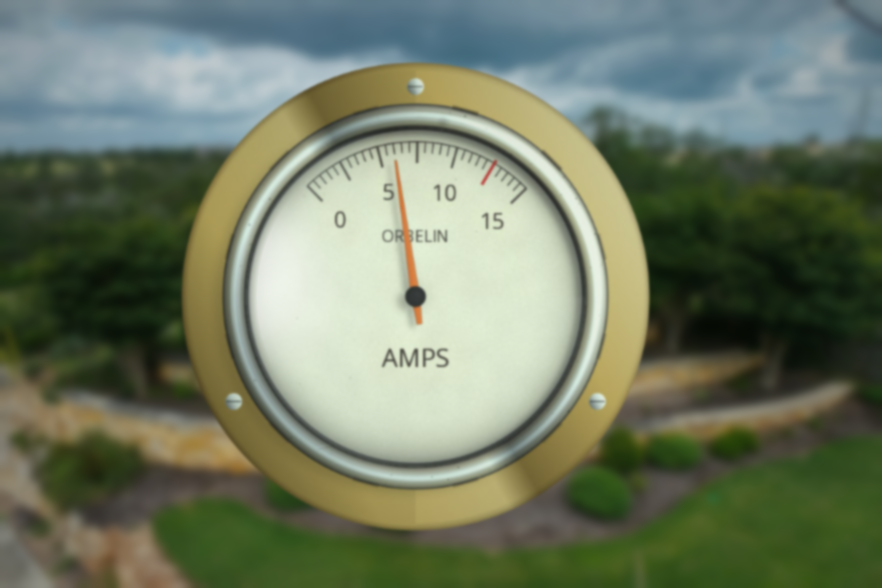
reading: 6; A
